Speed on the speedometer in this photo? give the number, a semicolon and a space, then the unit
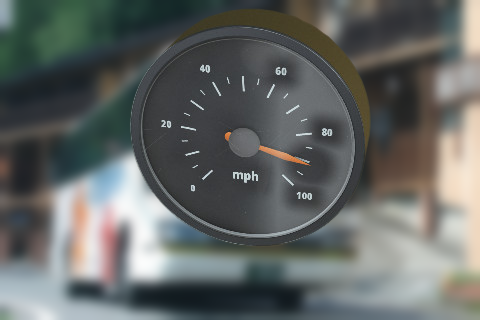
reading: 90; mph
